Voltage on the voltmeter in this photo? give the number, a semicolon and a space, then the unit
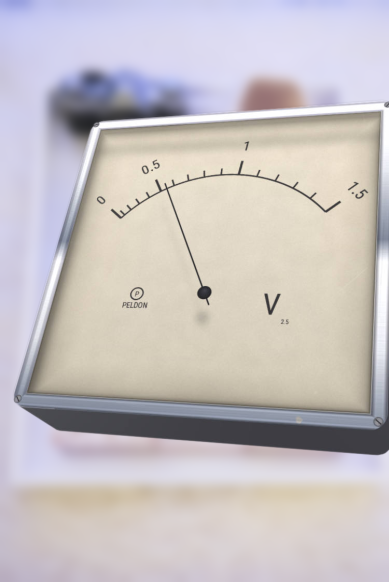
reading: 0.55; V
